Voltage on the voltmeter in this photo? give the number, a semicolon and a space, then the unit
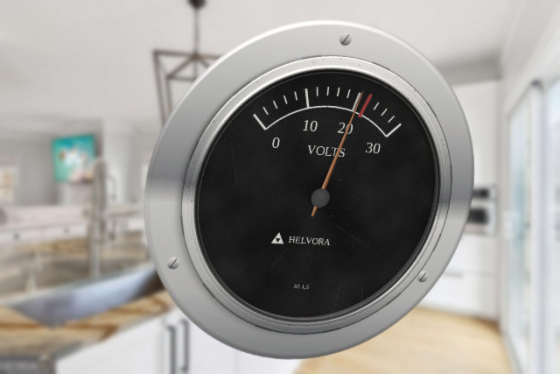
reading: 20; V
